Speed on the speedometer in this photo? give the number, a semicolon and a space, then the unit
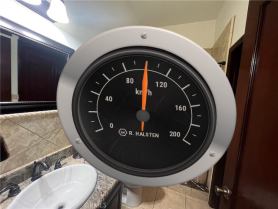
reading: 100; km/h
